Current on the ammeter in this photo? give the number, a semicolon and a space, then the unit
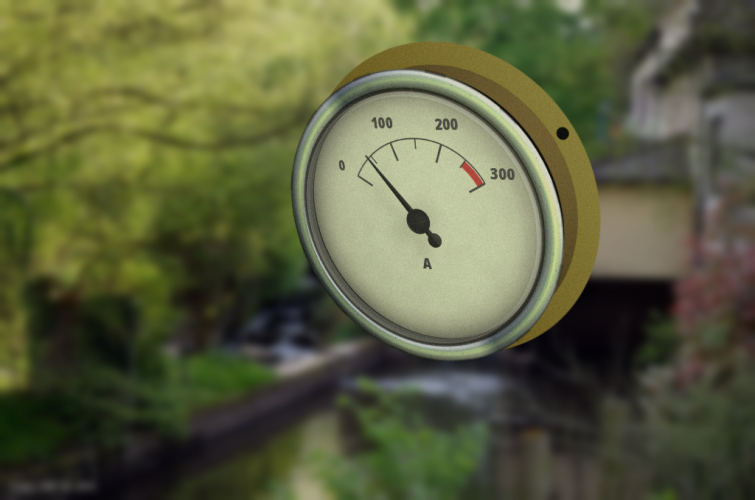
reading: 50; A
